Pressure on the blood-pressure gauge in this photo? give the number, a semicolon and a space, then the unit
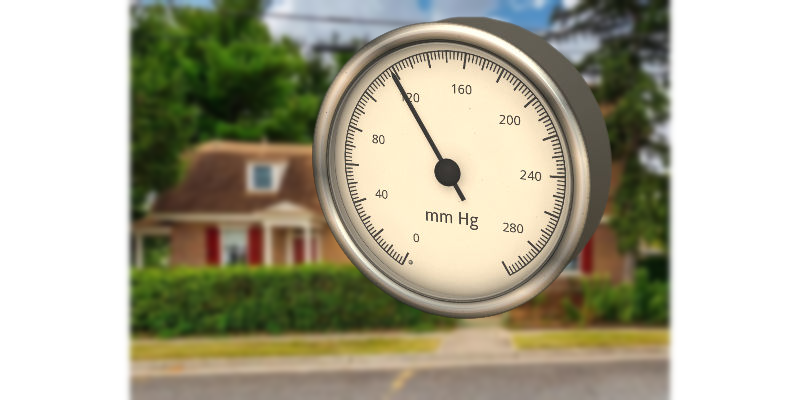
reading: 120; mmHg
